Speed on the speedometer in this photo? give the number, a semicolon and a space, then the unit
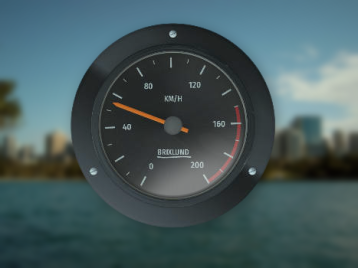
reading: 55; km/h
